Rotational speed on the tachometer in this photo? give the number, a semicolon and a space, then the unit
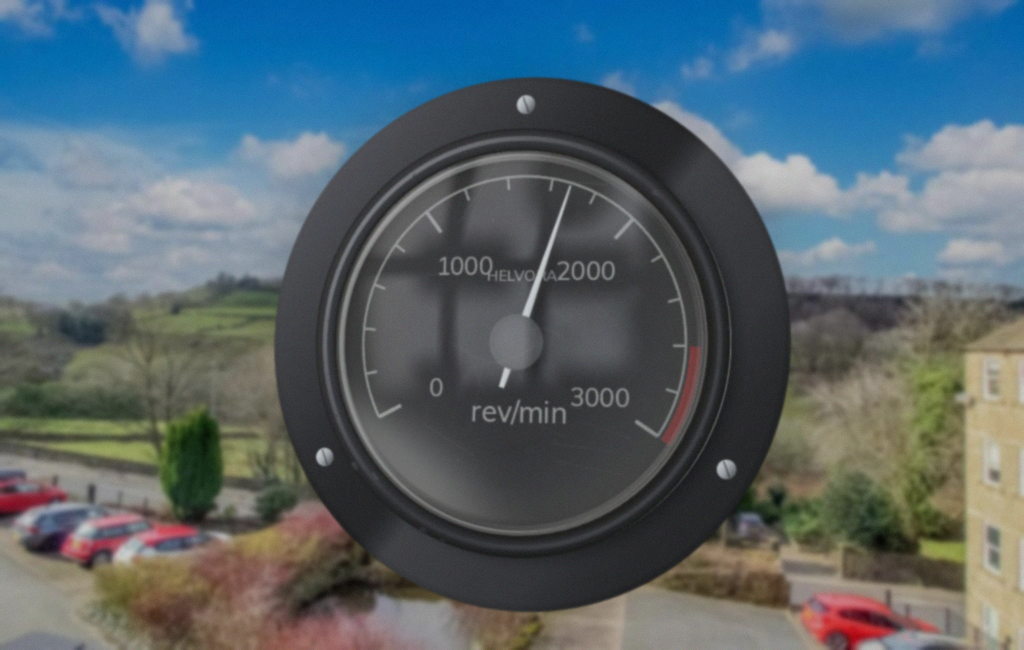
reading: 1700; rpm
